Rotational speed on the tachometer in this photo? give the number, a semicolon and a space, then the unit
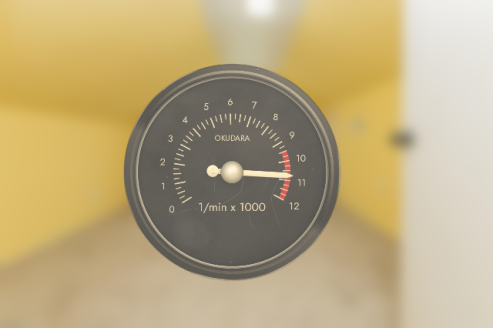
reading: 10750; rpm
